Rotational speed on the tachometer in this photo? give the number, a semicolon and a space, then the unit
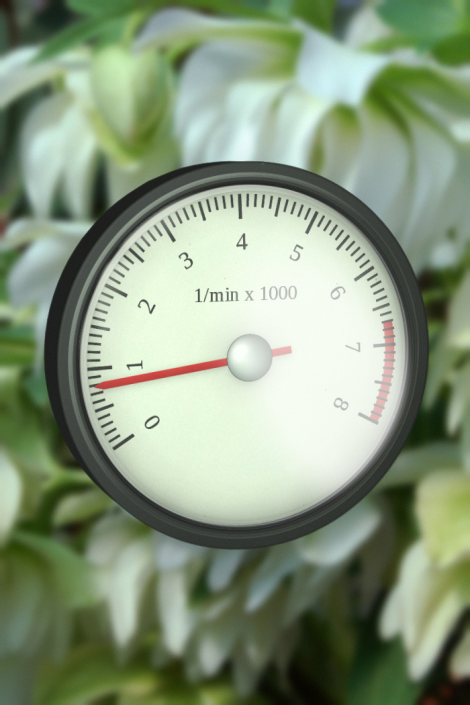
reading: 800; rpm
